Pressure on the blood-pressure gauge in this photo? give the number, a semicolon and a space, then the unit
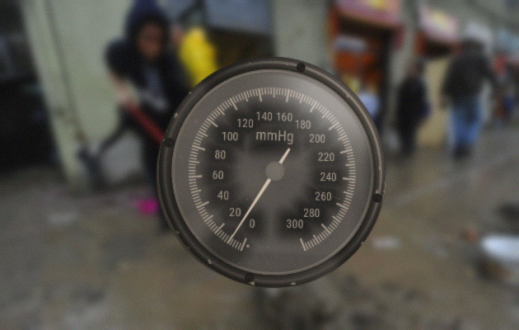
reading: 10; mmHg
